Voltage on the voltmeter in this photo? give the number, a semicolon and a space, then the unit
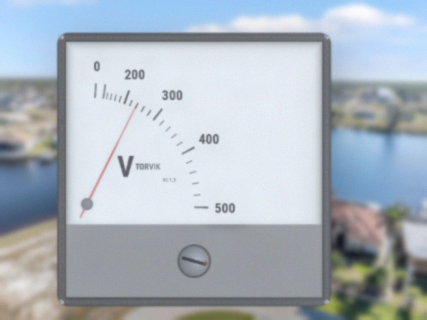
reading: 240; V
